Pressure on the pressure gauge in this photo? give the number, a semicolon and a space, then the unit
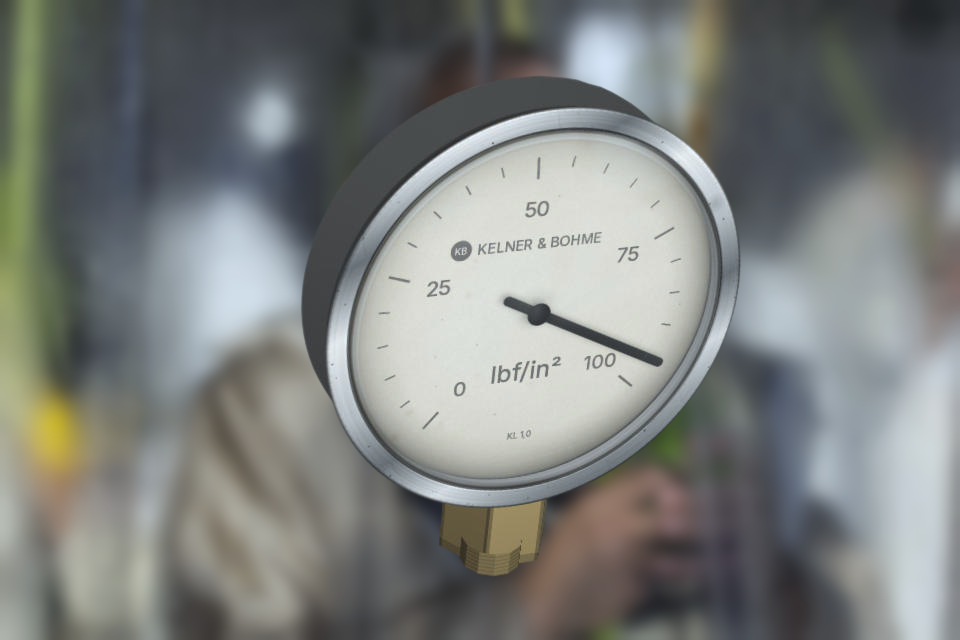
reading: 95; psi
